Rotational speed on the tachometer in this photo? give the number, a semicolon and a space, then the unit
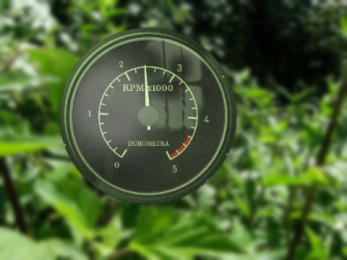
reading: 2400; rpm
